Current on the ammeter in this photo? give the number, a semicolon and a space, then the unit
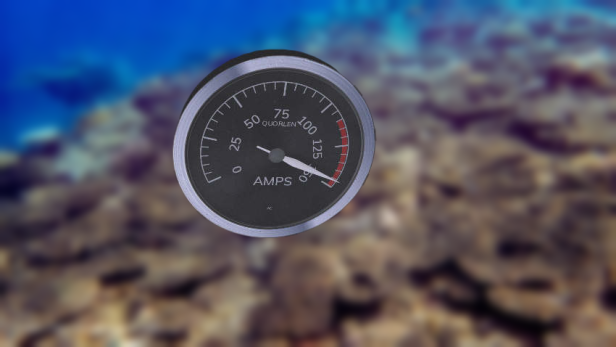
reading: 145; A
